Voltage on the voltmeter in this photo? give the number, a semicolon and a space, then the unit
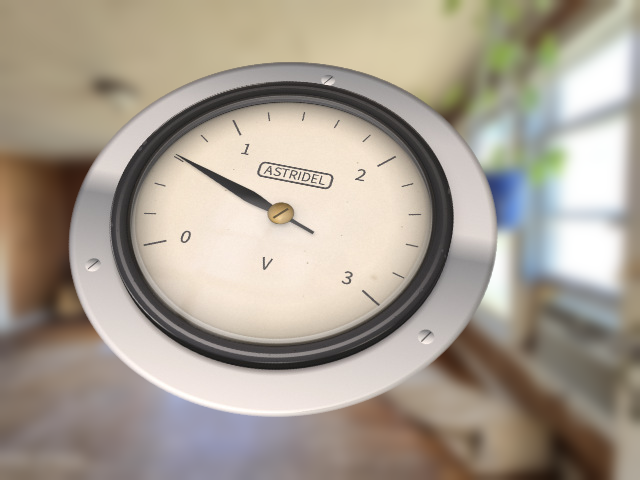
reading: 0.6; V
